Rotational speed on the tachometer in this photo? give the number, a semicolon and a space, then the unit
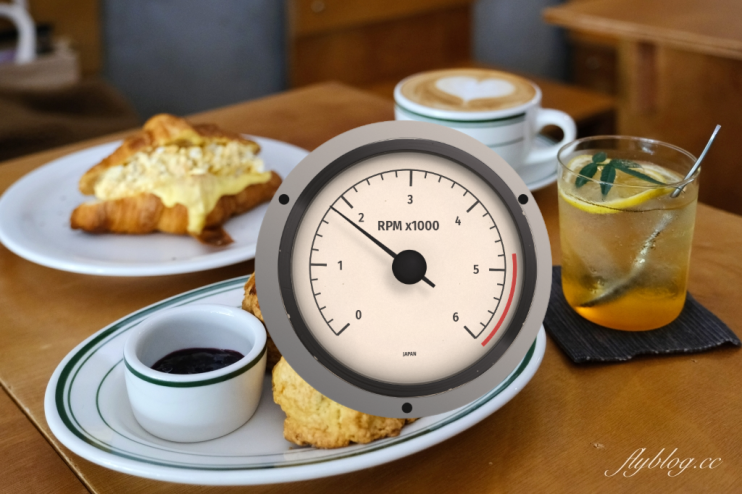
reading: 1800; rpm
